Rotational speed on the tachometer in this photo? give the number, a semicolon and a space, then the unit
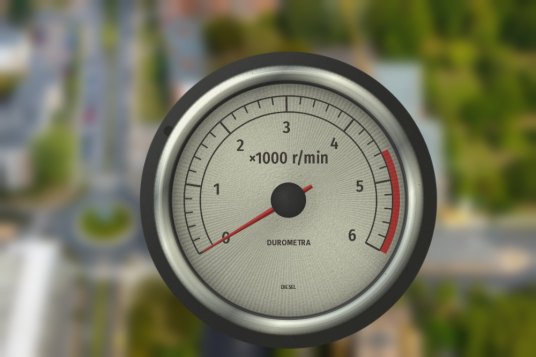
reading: 0; rpm
